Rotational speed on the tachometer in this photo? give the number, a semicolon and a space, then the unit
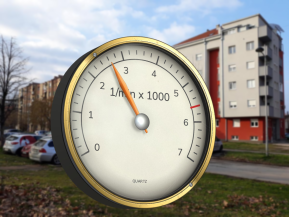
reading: 2600; rpm
